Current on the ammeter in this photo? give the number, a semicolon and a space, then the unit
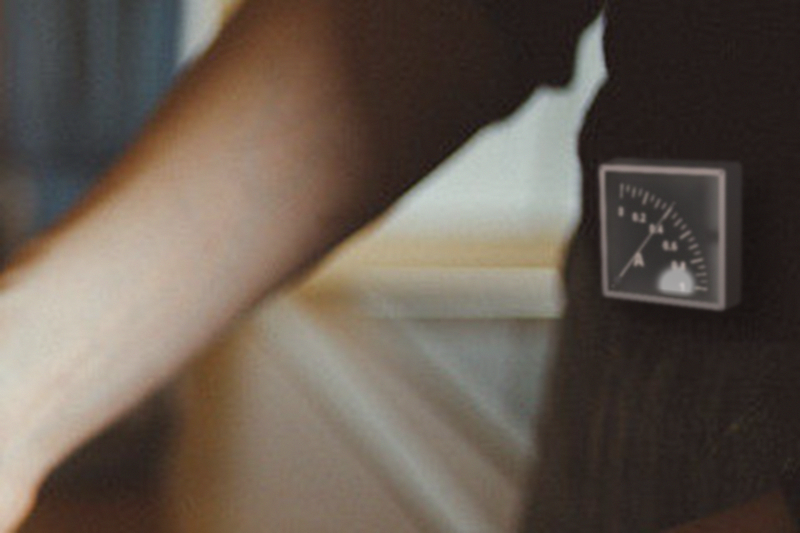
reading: 0.4; A
